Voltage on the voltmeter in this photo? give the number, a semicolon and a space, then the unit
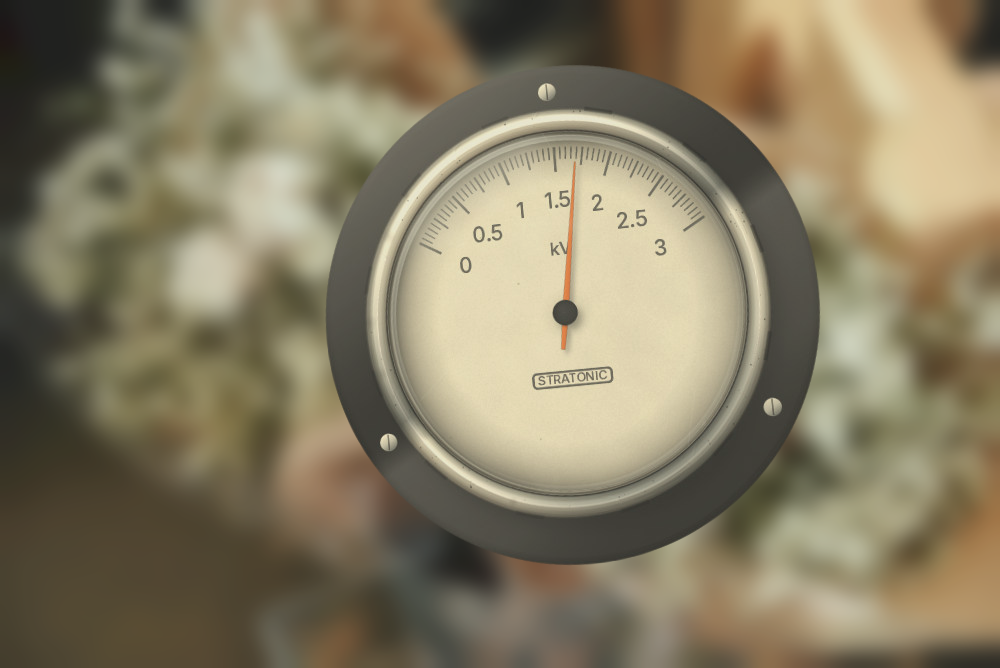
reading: 1.7; kV
